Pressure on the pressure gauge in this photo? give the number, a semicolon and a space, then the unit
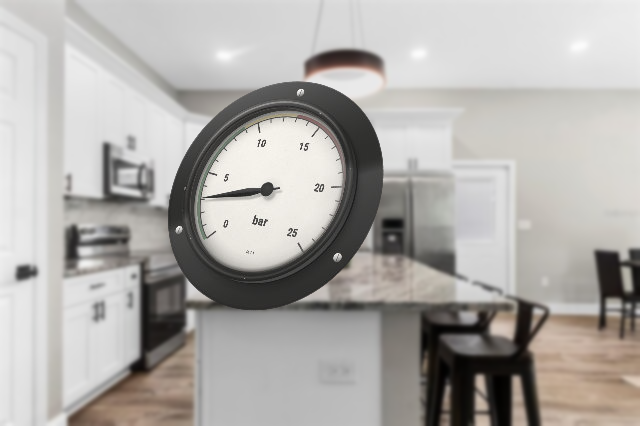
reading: 3; bar
